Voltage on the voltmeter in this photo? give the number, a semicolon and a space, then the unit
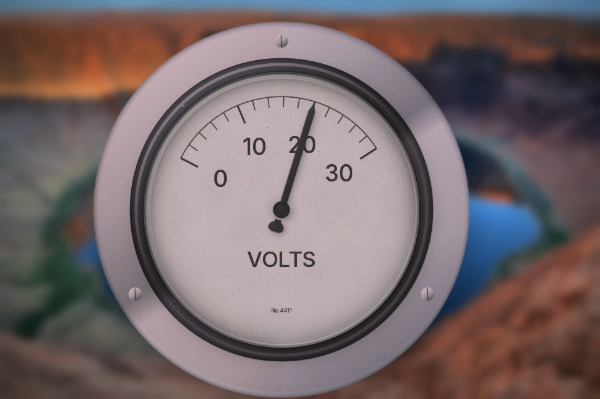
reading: 20; V
